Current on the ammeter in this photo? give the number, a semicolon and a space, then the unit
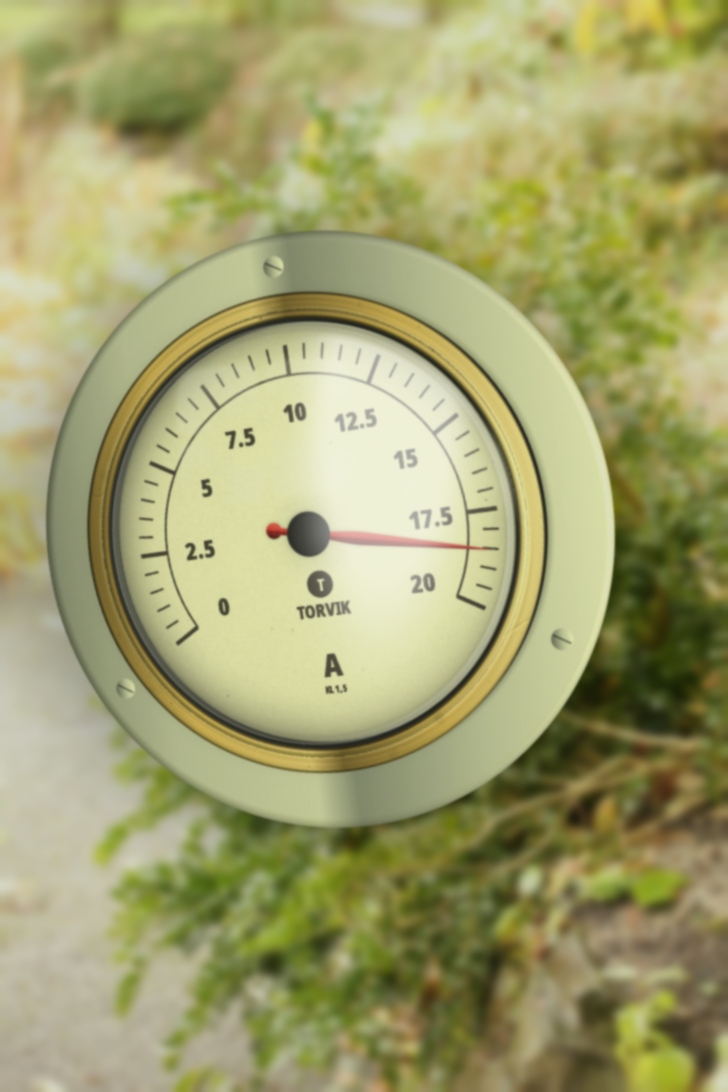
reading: 18.5; A
